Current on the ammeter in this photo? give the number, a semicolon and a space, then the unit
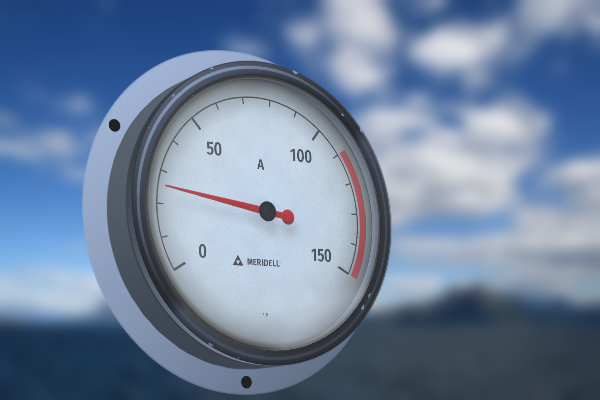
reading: 25; A
